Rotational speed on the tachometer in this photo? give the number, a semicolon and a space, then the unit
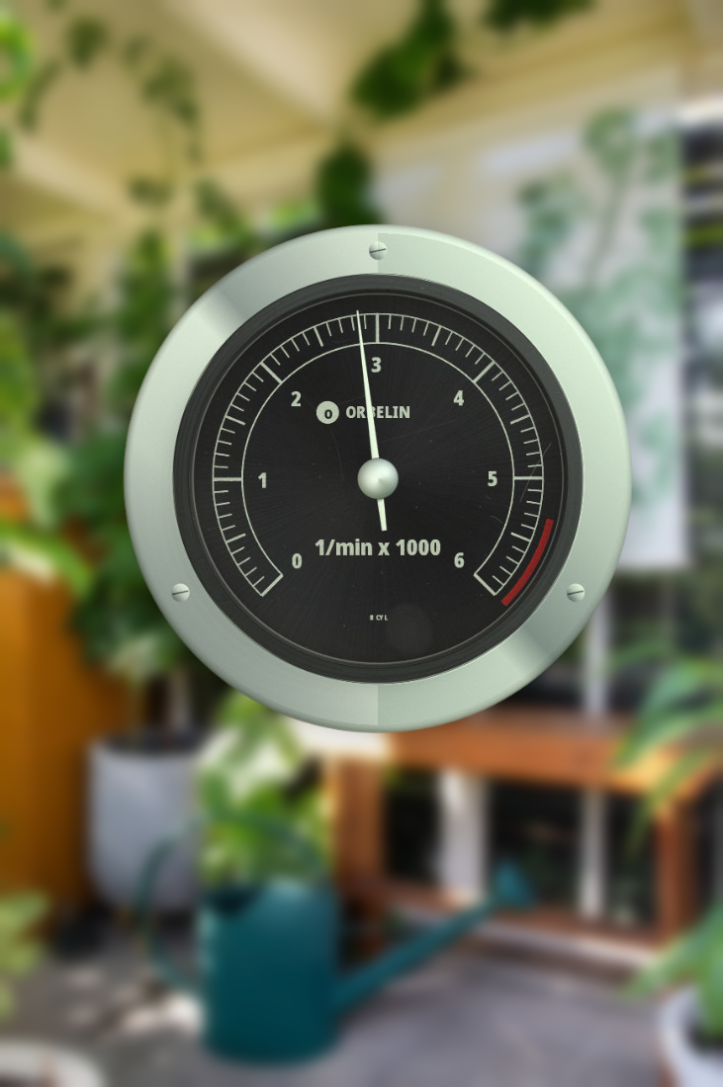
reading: 2850; rpm
